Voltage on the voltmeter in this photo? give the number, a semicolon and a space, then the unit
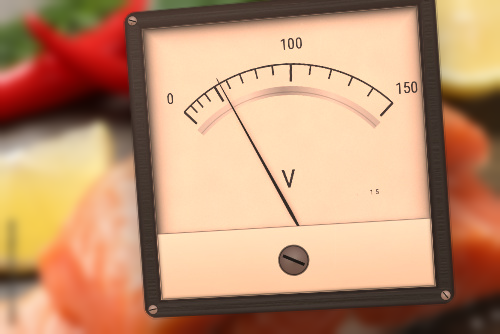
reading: 55; V
